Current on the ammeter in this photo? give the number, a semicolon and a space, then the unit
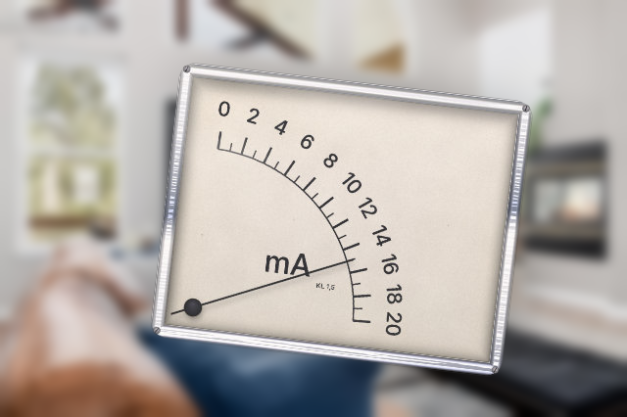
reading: 15; mA
